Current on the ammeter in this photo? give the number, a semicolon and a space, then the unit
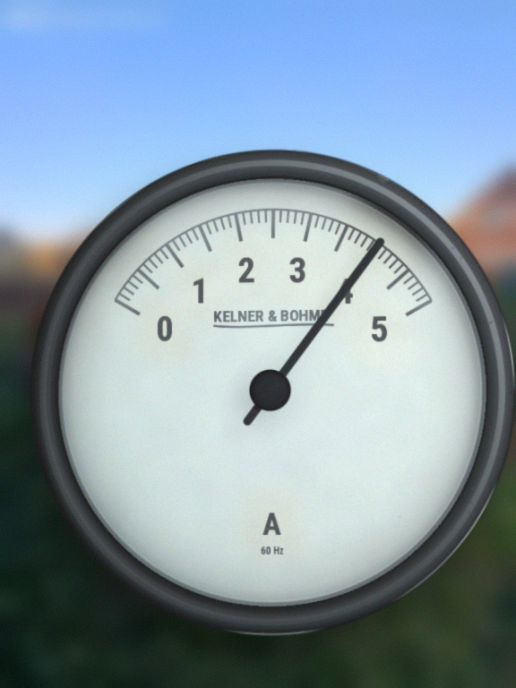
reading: 4; A
